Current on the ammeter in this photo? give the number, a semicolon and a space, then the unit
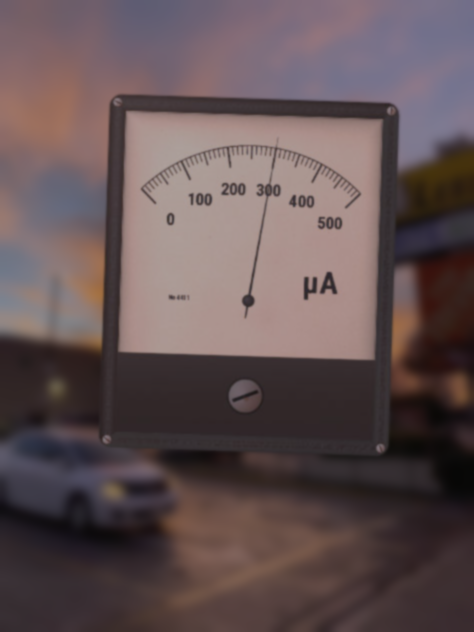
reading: 300; µA
